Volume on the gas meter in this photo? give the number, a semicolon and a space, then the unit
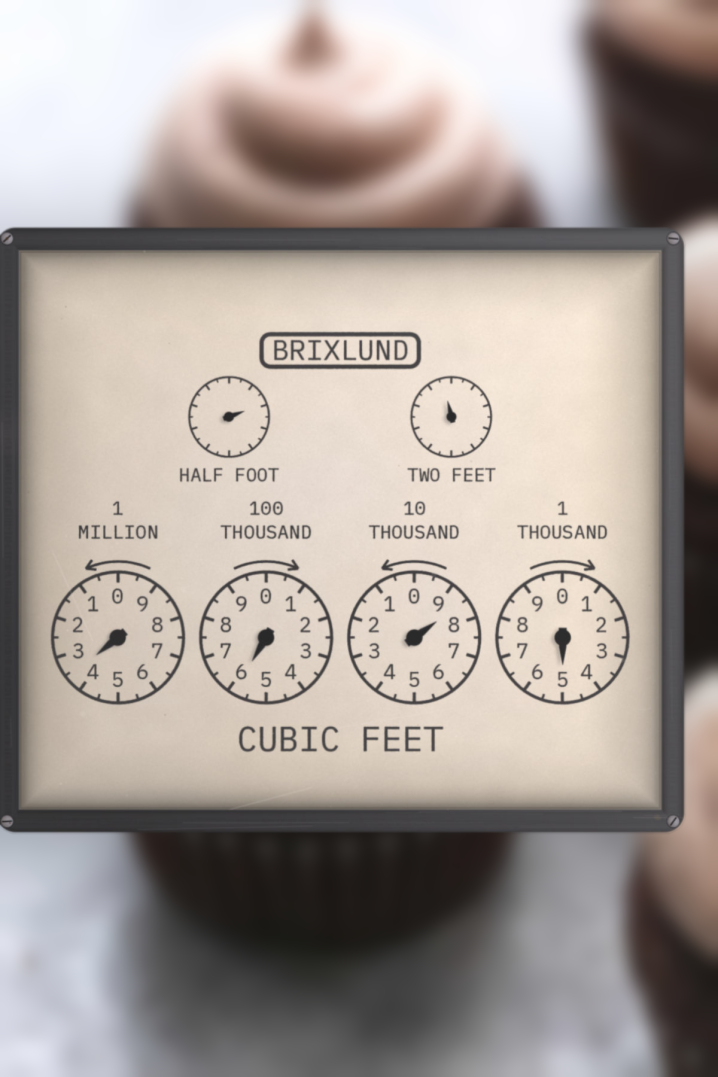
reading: 358500; ft³
